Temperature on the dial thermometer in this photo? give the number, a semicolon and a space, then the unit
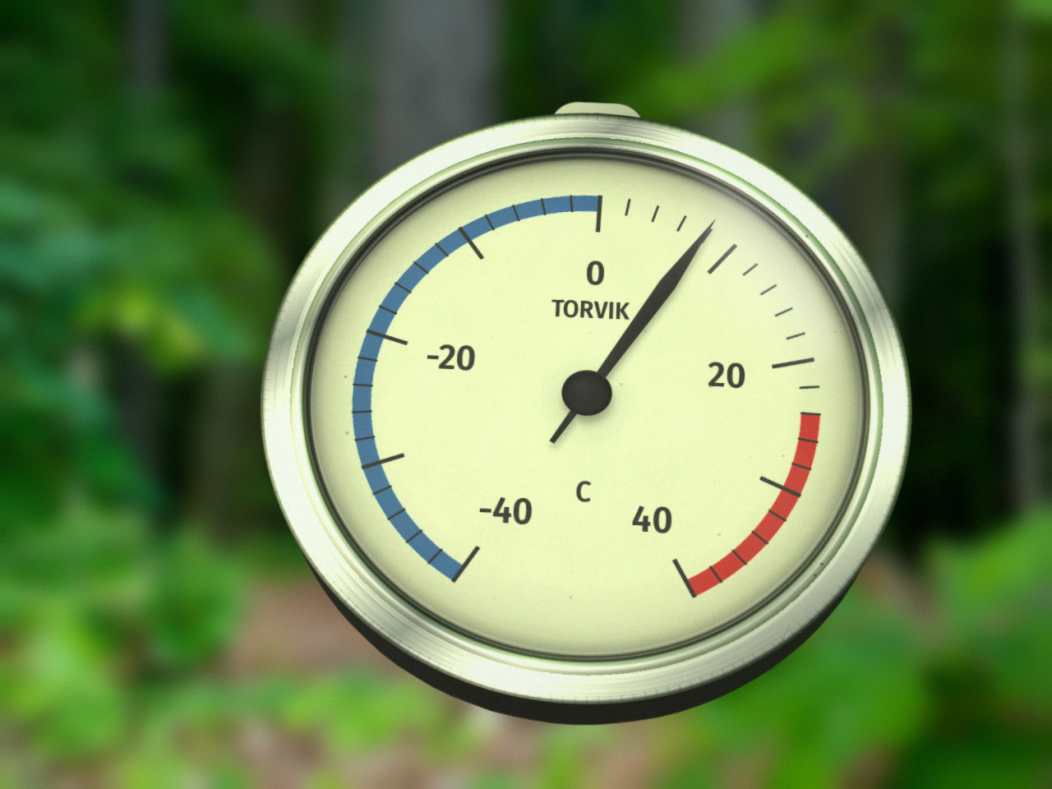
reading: 8; °C
